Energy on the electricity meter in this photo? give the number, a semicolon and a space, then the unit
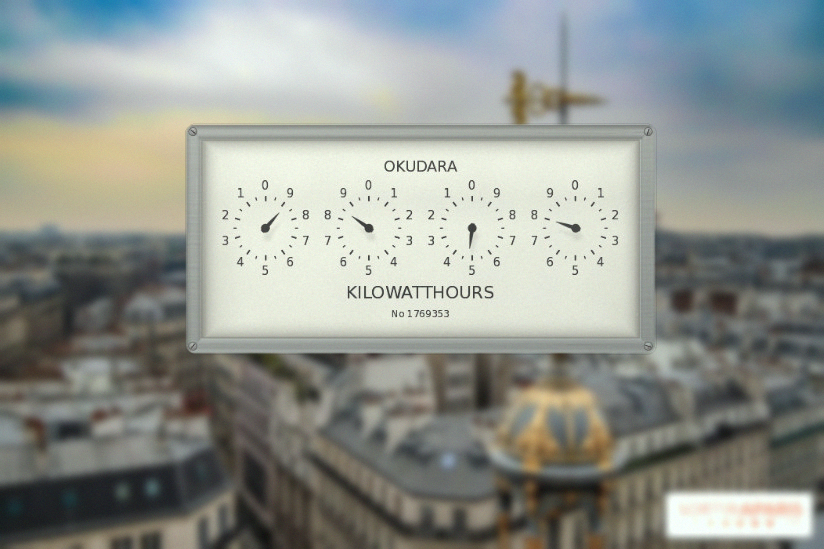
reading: 8848; kWh
